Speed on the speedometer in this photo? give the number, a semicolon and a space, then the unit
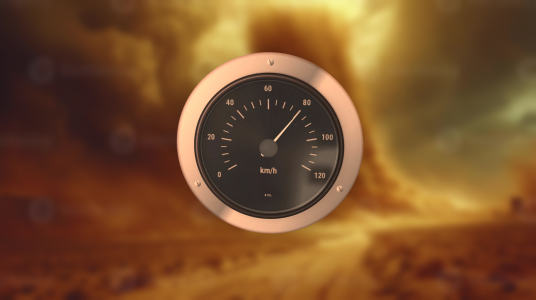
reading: 80; km/h
